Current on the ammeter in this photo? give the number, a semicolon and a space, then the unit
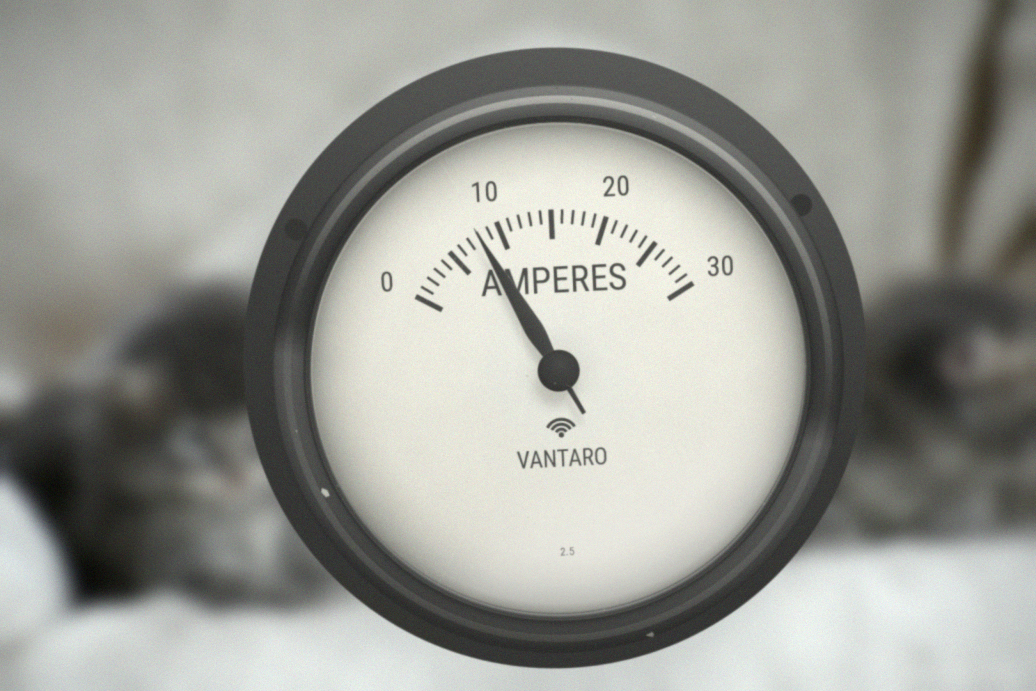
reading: 8; A
